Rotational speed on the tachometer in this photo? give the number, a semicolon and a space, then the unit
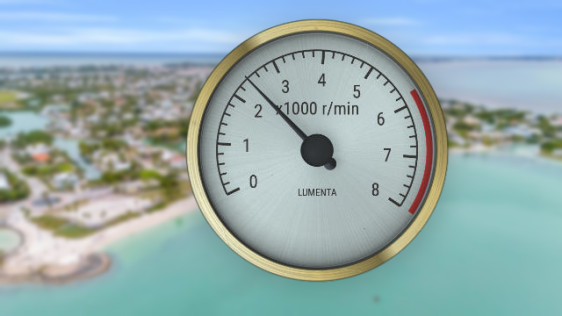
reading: 2400; rpm
